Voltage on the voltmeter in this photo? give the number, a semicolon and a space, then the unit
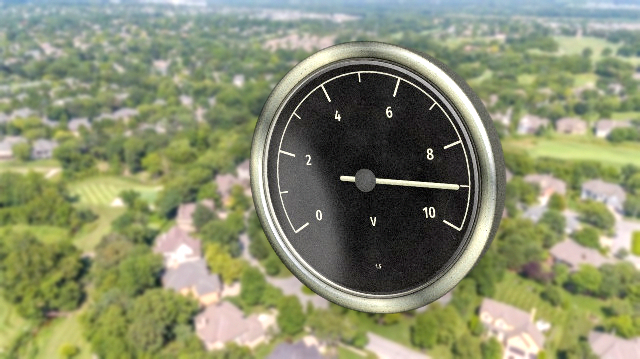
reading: 9; V
